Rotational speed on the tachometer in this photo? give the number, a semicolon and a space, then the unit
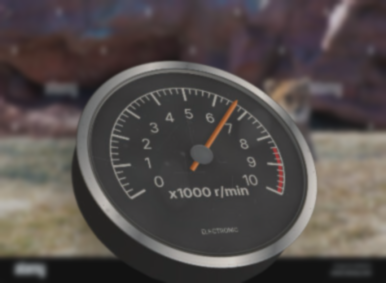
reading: 6600; rpm
